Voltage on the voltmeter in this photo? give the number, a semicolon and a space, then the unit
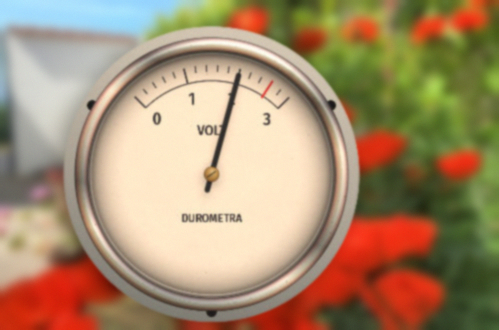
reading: 2; V
